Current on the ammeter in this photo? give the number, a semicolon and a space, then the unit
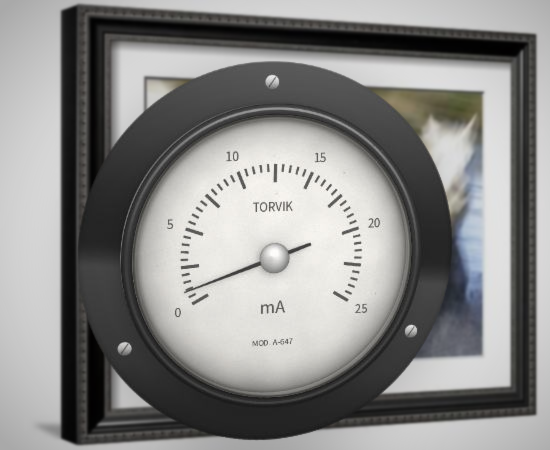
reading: 1; mA
